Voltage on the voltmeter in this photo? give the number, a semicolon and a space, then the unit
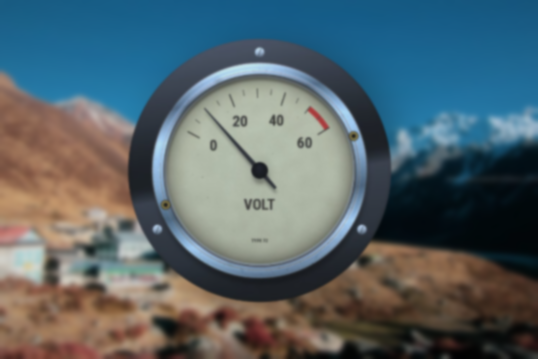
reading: 10; V
